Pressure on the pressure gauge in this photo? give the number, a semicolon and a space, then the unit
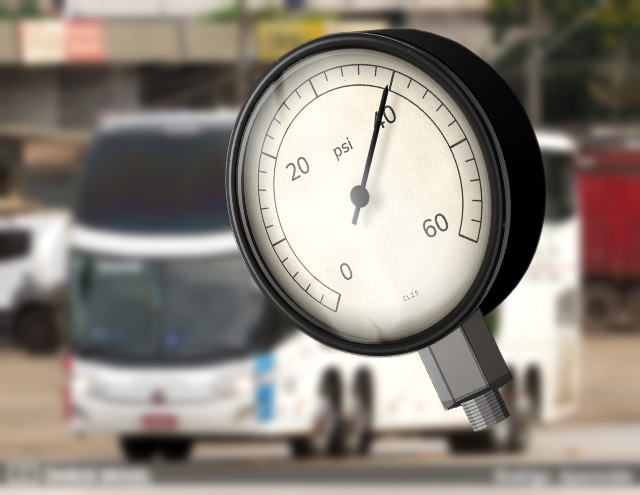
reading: 40; psi
